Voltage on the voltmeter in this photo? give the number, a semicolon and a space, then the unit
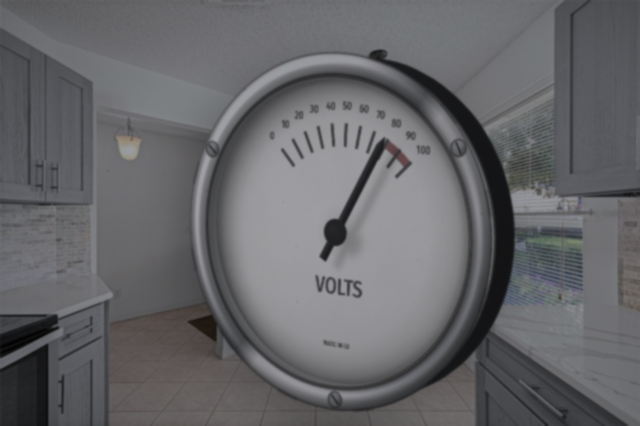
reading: 80; V
